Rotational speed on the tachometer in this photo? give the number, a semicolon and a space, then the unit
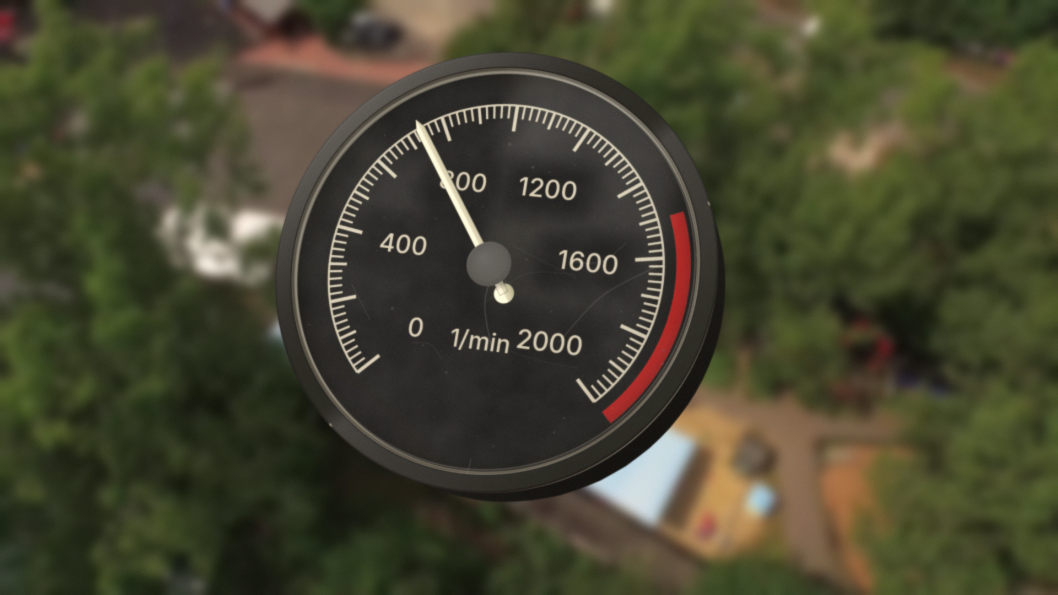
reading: 740; rpm
